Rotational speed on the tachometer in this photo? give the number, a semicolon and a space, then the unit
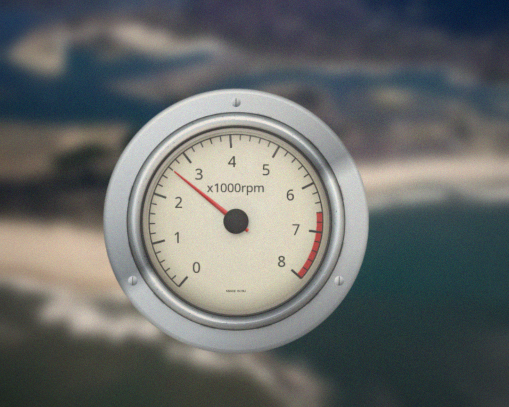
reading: 2600; rpm
